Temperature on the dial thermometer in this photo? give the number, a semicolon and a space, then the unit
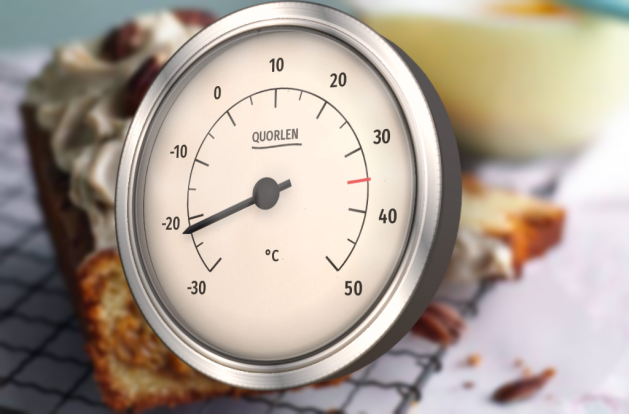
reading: -22.5; °C
